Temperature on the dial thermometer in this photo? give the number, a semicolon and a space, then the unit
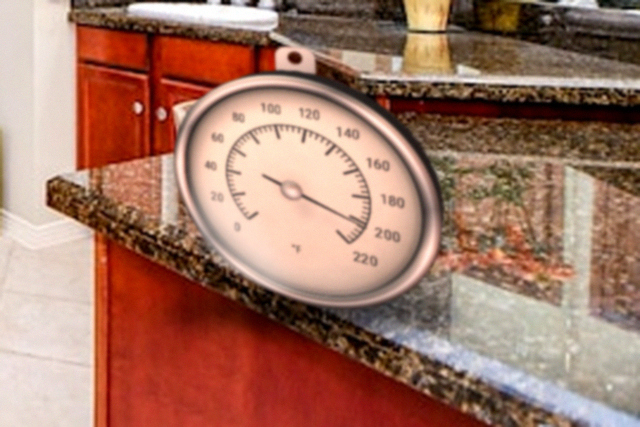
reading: 200; °F
